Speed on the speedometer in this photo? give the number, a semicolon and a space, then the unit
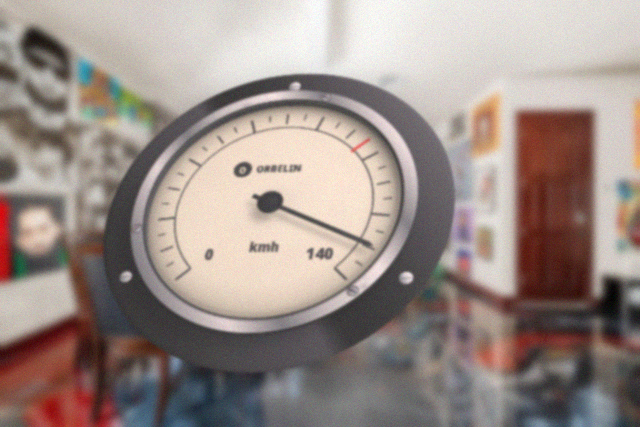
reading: 130; km/h
